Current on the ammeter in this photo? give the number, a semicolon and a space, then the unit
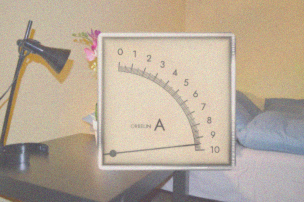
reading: 9.5; A
